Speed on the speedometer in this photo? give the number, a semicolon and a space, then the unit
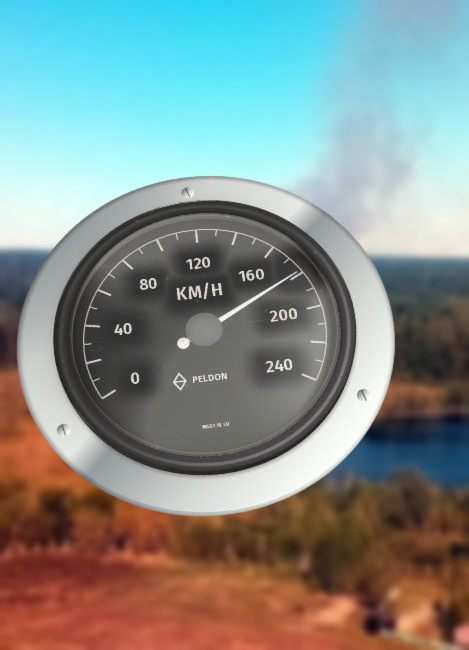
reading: 180; km/h
